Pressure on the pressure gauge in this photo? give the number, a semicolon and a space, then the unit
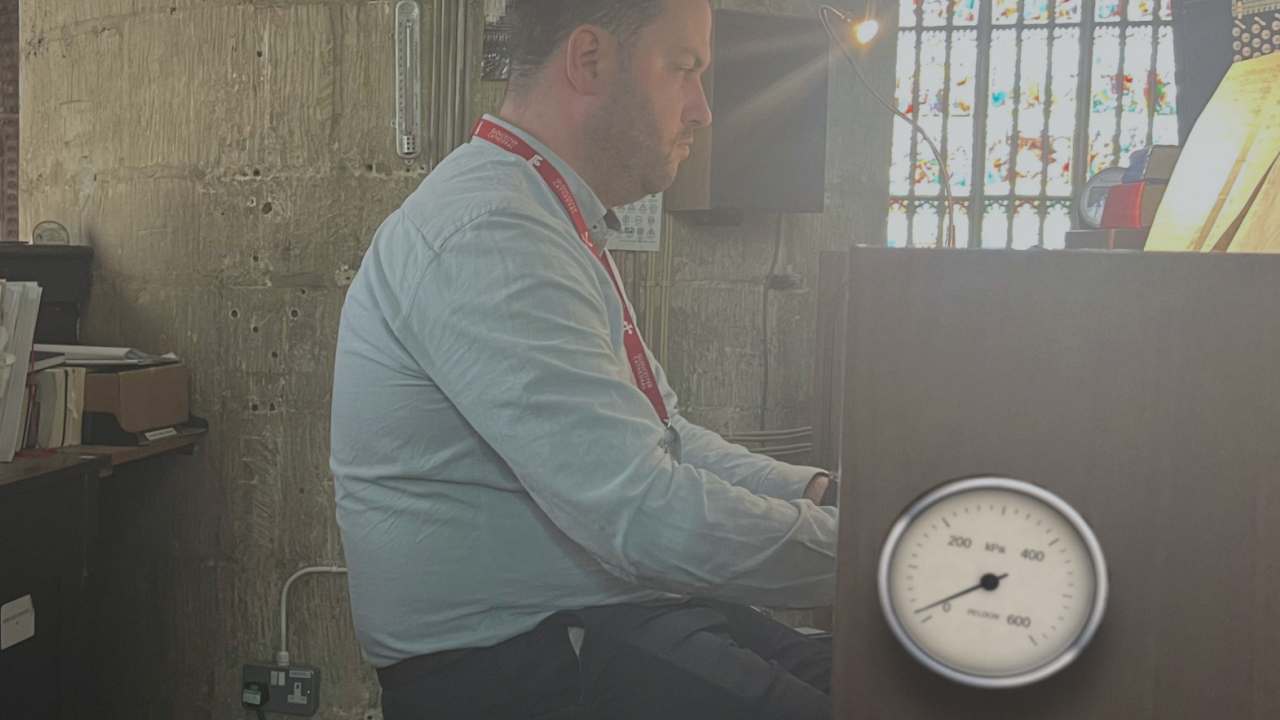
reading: 20; kPa
